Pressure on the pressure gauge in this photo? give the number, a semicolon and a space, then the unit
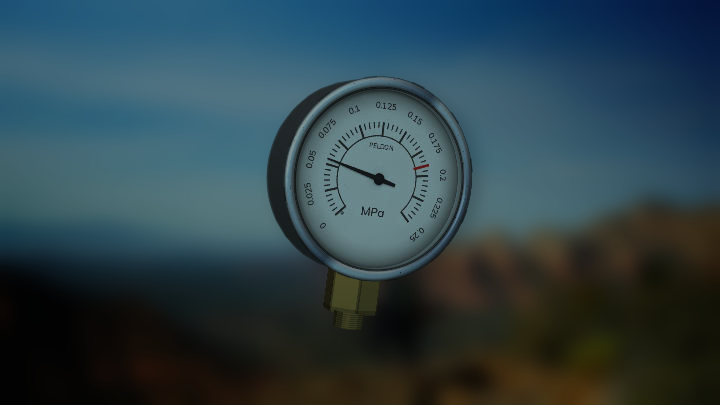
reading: 0.055; MPa
